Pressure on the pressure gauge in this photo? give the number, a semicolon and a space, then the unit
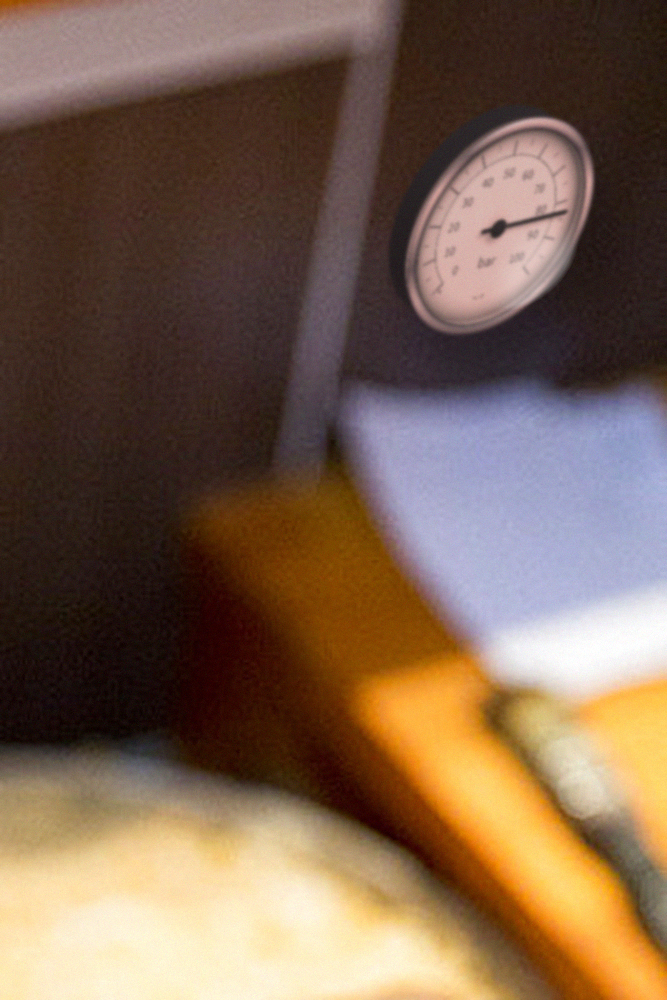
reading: 82.5; bar
